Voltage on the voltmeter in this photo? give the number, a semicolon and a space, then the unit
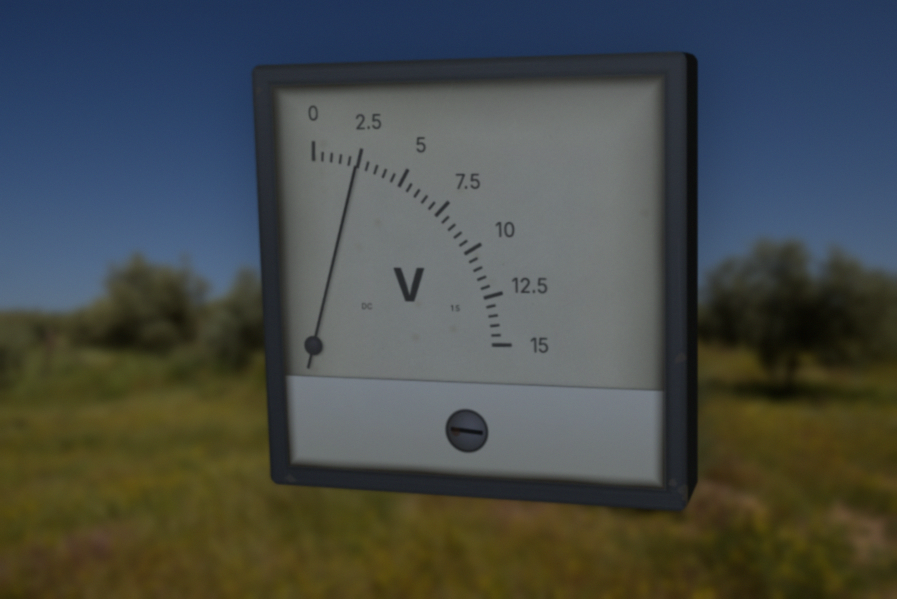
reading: 2.5; V
